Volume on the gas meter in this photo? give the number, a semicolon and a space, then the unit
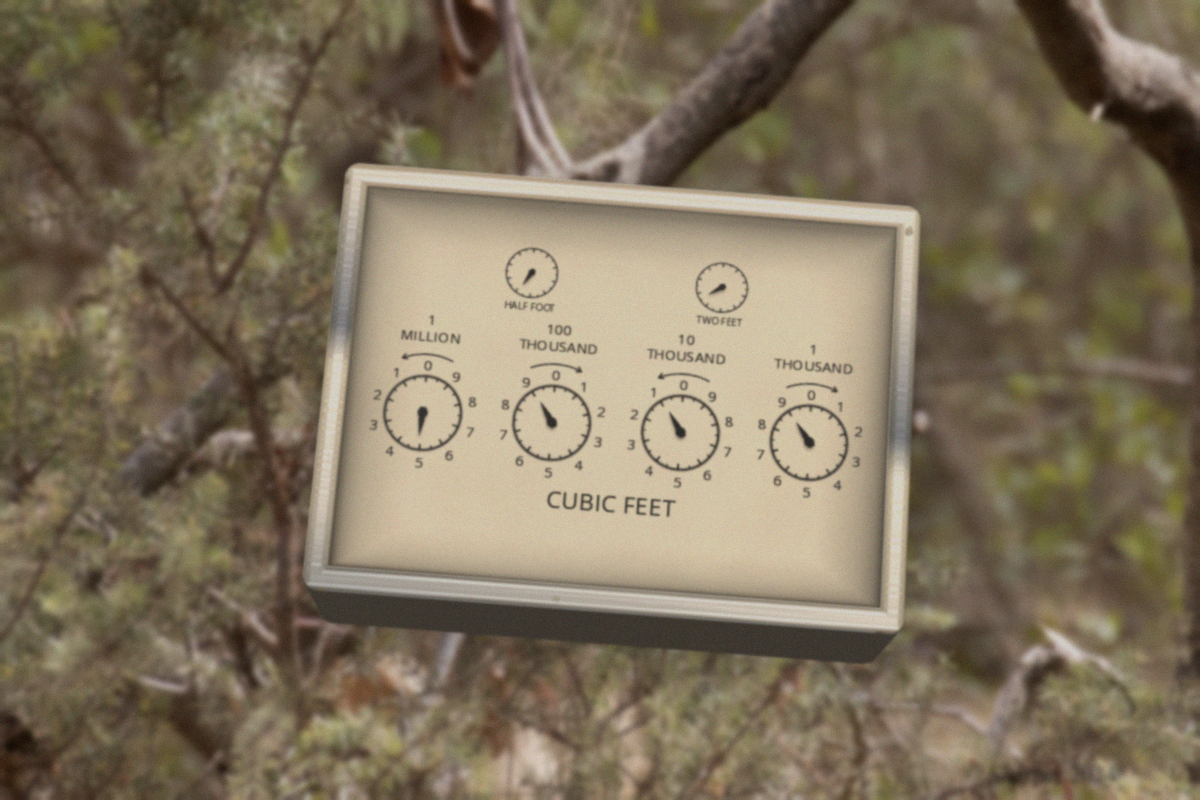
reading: 490900; ft³
